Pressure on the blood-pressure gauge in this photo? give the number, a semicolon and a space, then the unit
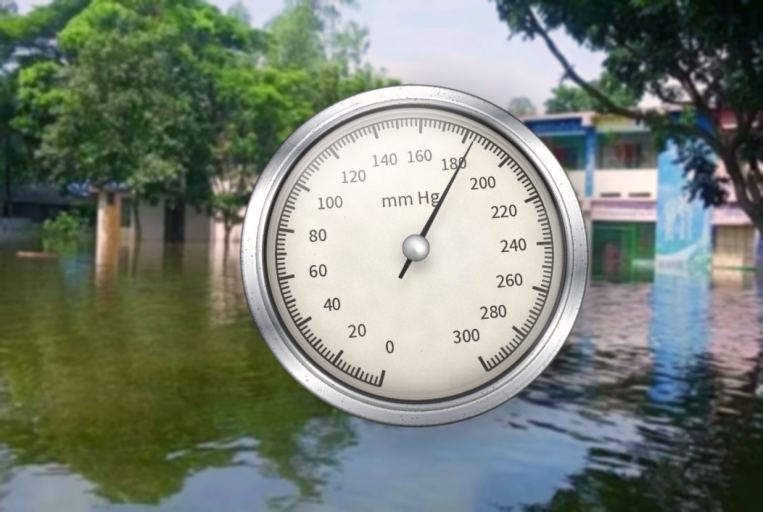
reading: 184; mmHg
